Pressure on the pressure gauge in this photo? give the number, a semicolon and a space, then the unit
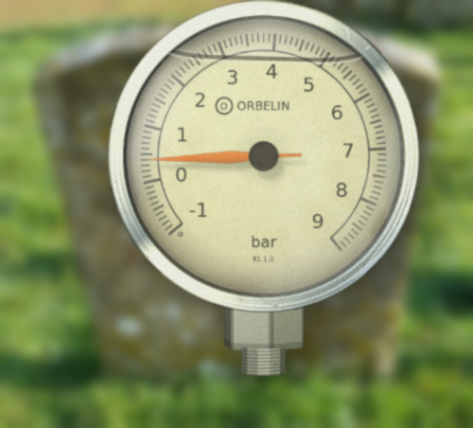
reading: 0.4; bar
